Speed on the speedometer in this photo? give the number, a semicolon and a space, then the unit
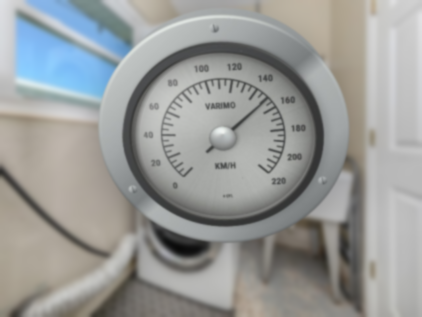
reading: 150; km/h
